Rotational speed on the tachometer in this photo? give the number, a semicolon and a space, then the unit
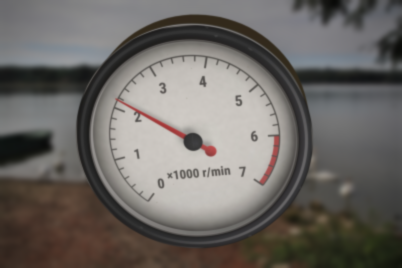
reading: 2200; rpm
